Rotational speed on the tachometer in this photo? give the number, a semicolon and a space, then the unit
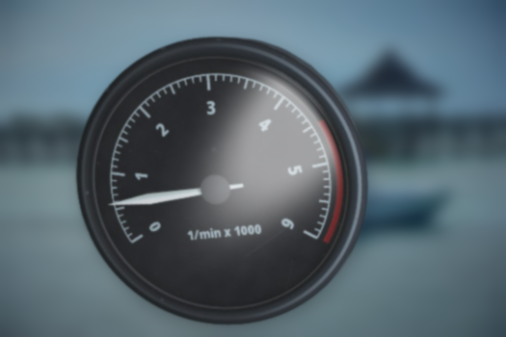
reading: 600; rpm
